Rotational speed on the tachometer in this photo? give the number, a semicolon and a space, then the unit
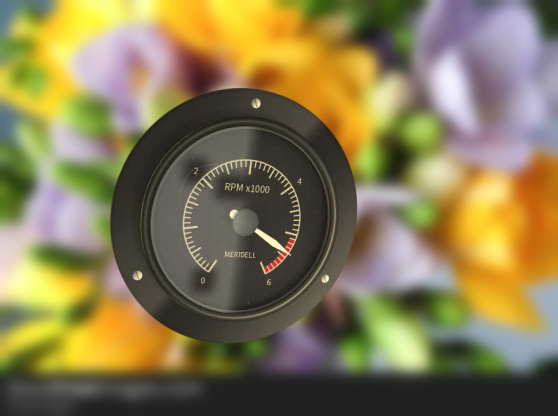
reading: 5400; rpm
